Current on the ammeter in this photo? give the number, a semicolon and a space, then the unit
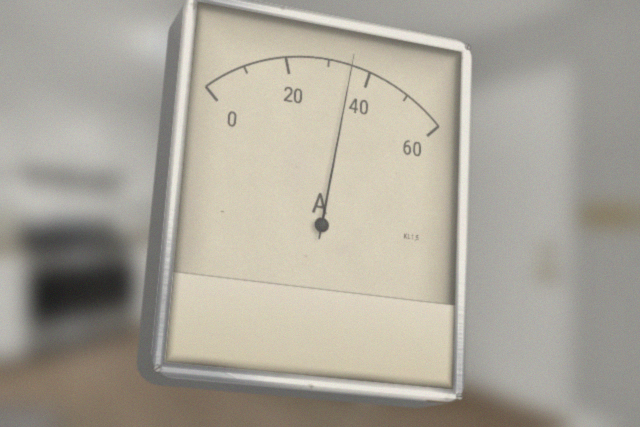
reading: 35; A
